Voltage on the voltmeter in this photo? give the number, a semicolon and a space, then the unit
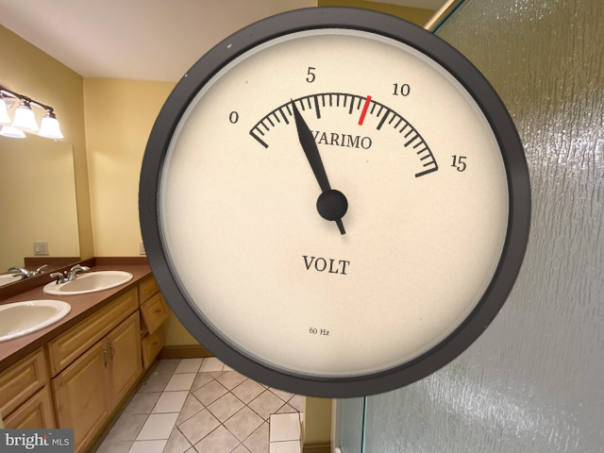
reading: 3.5; V
